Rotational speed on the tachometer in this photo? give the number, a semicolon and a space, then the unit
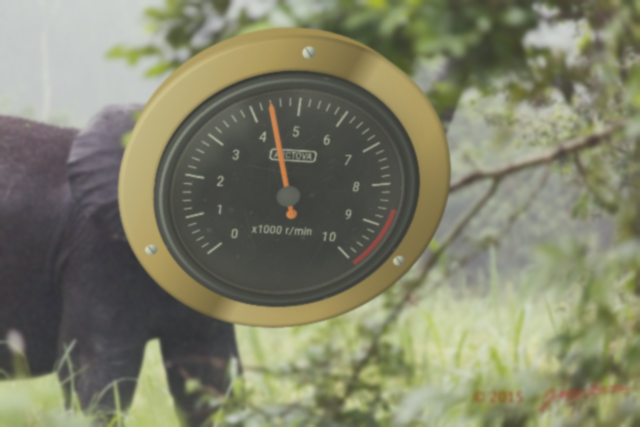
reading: 4400; rpm
